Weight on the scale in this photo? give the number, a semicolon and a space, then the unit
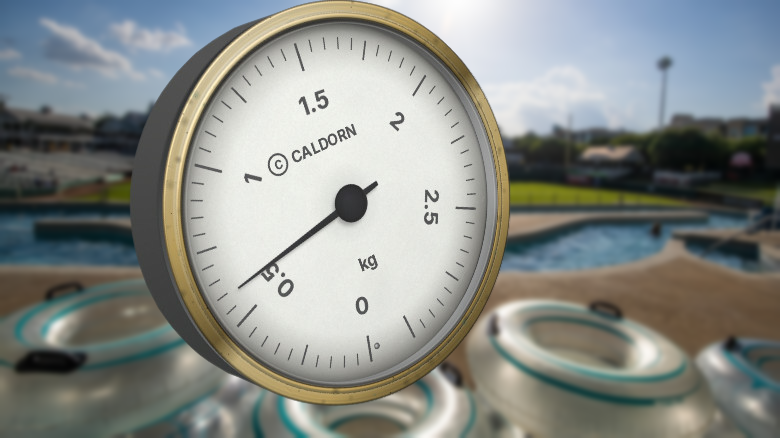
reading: 0.6; kg
